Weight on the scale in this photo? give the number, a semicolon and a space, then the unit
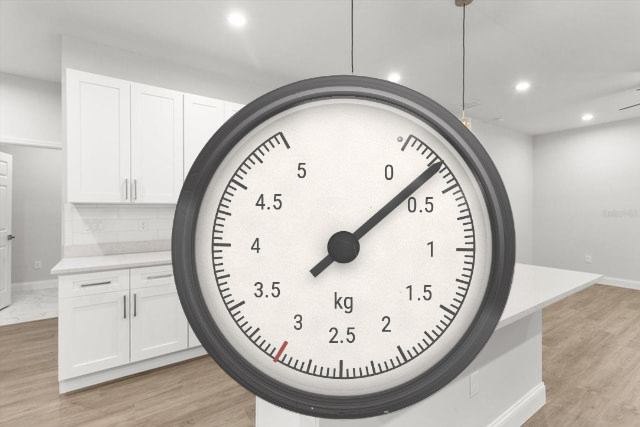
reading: 0.3; kg
